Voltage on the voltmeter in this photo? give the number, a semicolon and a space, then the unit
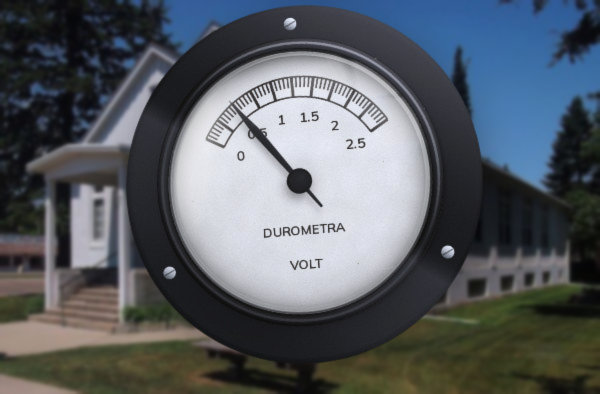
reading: 0.5; V
